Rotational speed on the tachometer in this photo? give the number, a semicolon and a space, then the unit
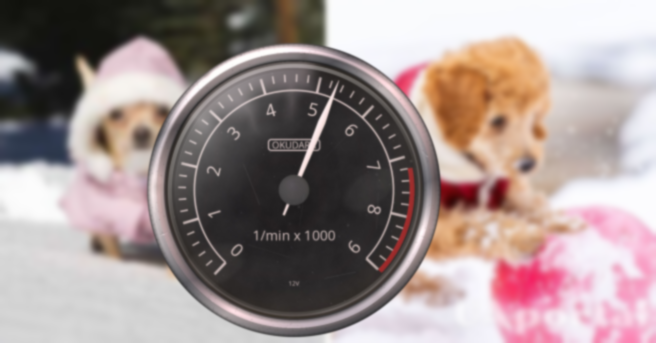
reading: 5300; rpm
